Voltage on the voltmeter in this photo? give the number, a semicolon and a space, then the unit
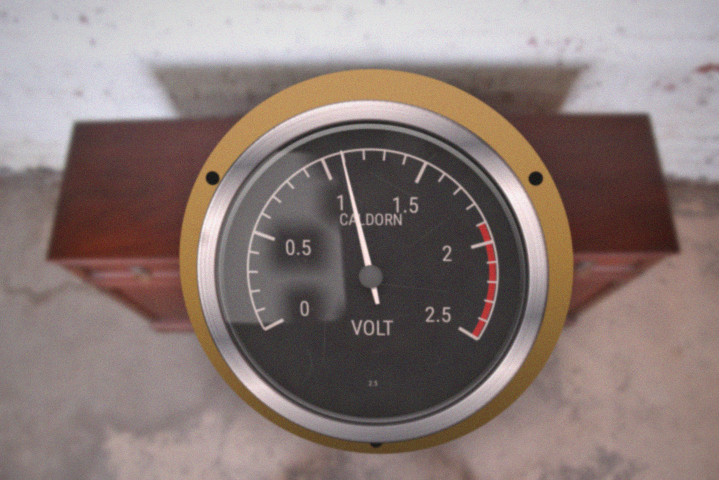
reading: 1.1; V
